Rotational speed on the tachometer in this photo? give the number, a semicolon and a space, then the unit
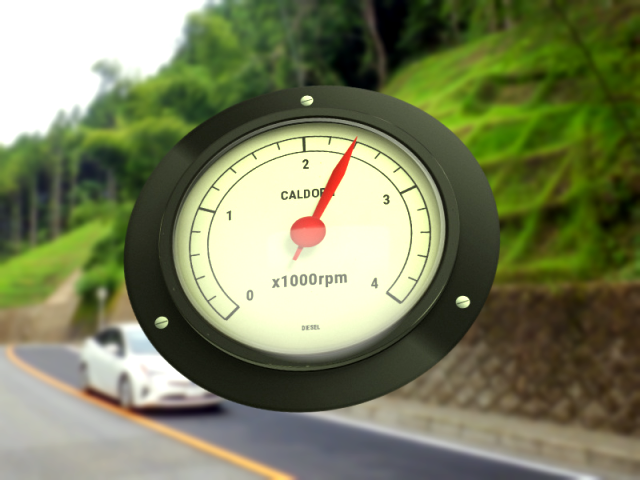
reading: 2400; rpm
